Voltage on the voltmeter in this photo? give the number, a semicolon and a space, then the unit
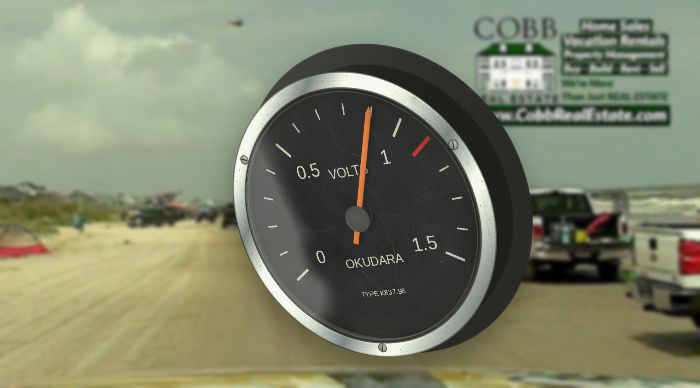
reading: 0.9; V
